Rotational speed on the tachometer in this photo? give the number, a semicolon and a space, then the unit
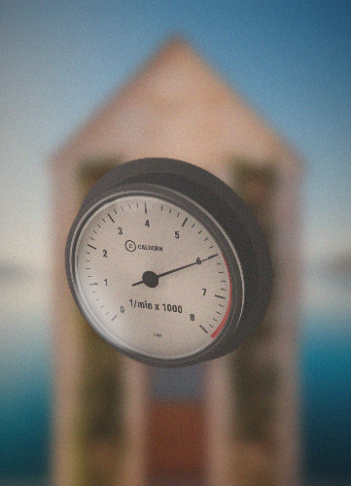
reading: 6000; rpm
